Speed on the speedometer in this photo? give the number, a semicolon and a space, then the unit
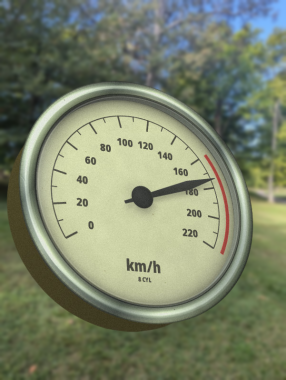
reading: 175; km/h
